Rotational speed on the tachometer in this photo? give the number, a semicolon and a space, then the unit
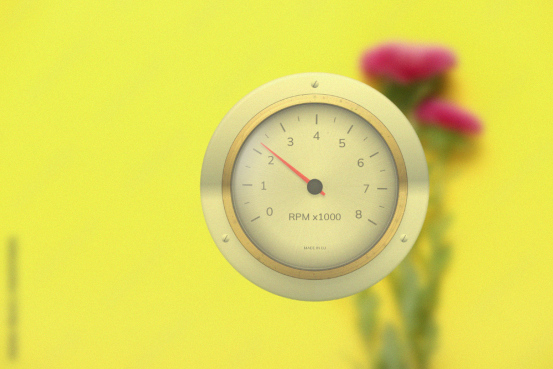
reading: 2250; rpm
